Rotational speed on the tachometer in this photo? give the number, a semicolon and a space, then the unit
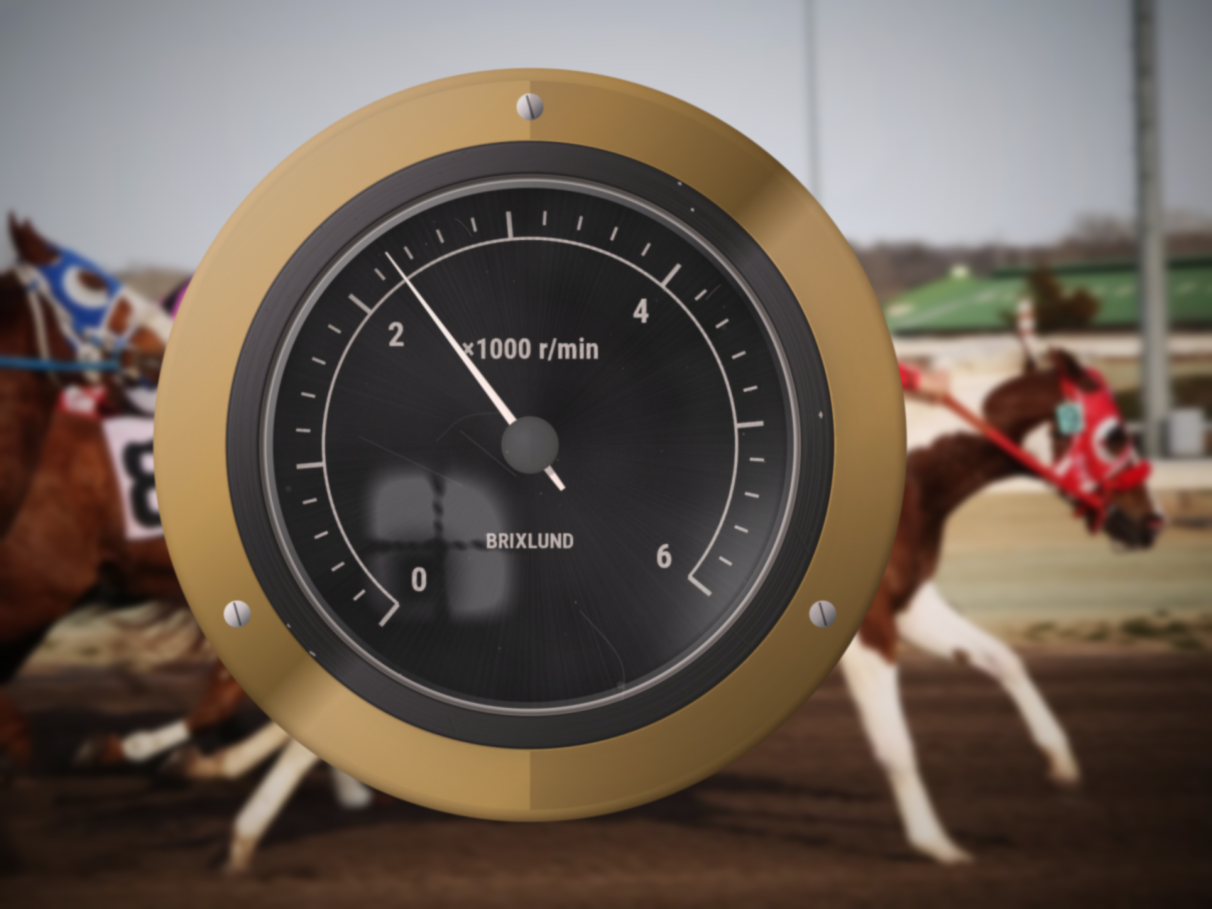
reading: 2300; rpm
